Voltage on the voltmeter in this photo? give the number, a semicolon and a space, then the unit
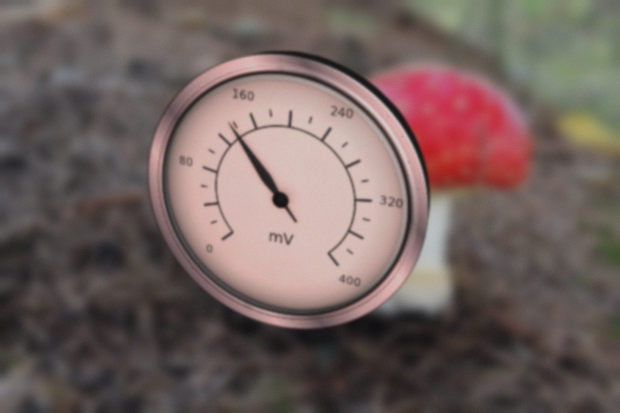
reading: 140; mV
